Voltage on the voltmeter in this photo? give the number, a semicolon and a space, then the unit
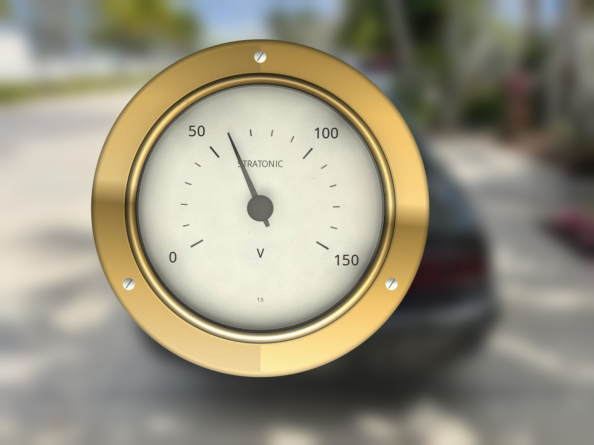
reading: 60; V
